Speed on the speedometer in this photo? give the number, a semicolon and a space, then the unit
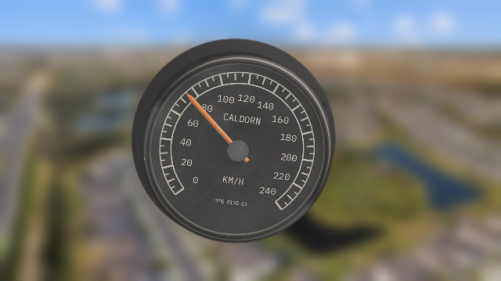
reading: 75; km/h
